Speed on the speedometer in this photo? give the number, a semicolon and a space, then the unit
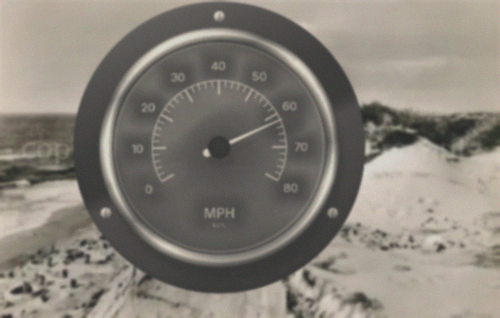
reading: 62; mph
